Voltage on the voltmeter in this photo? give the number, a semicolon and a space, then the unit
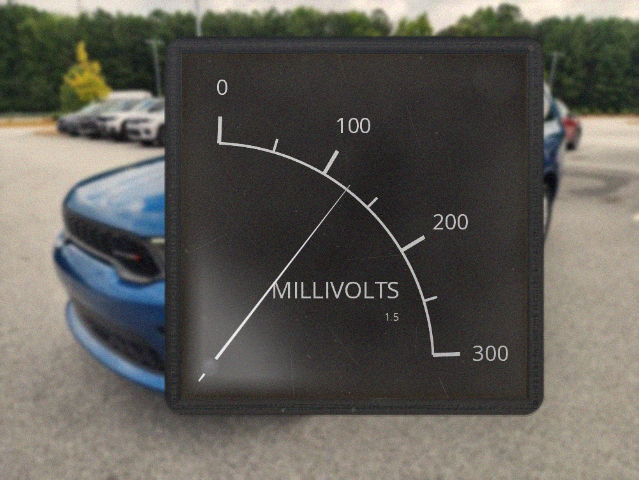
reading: 125; mV
